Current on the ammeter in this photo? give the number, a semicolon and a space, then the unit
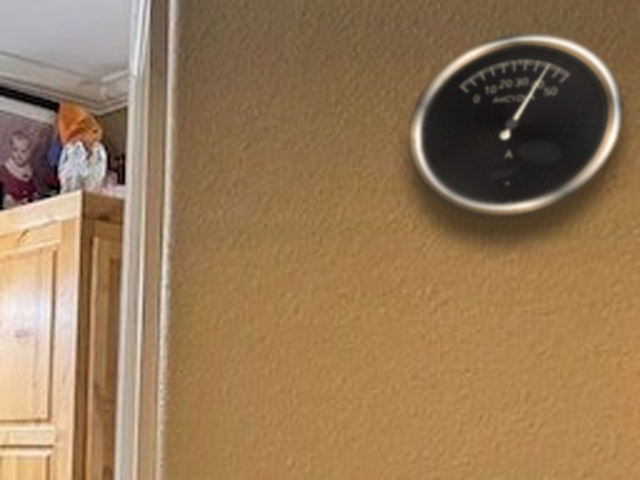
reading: 40; A
